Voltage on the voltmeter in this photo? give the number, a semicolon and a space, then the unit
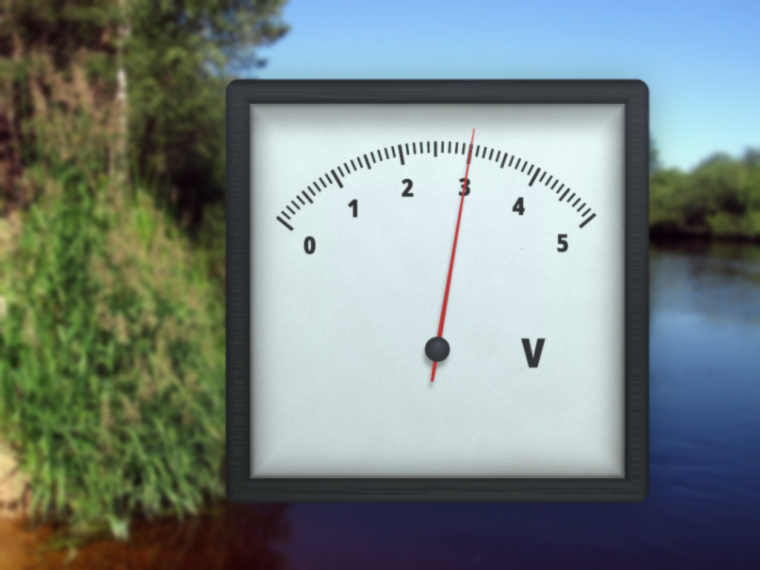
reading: 3; V
